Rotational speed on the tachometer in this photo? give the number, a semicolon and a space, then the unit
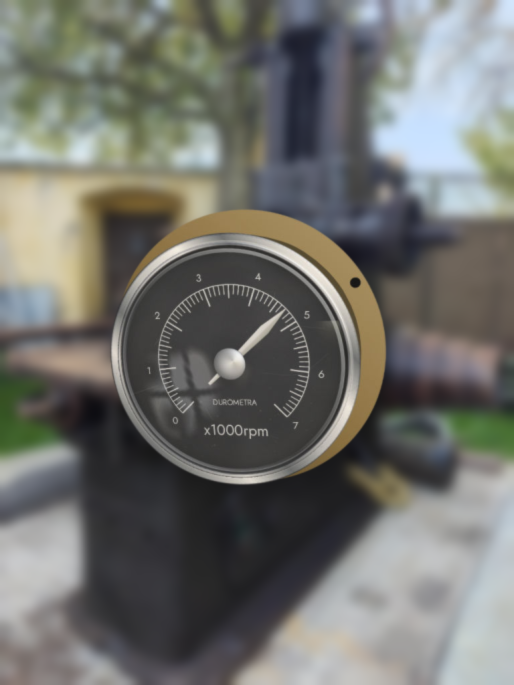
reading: 4700; rpm
